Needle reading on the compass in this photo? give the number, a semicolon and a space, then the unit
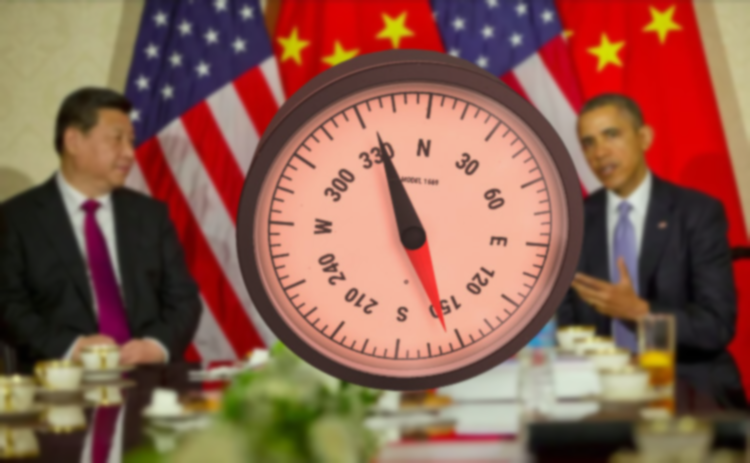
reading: 155; °
